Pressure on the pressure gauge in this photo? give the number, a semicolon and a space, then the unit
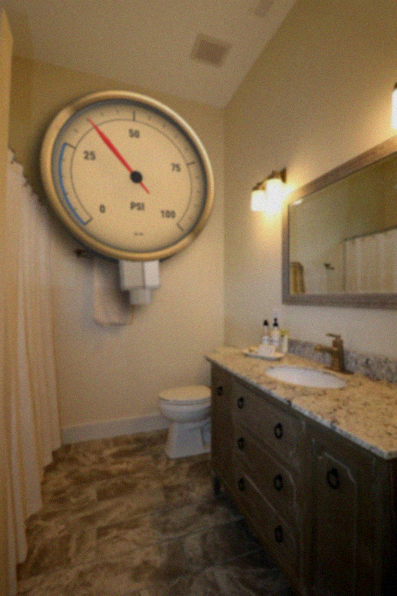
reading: 35; psi
